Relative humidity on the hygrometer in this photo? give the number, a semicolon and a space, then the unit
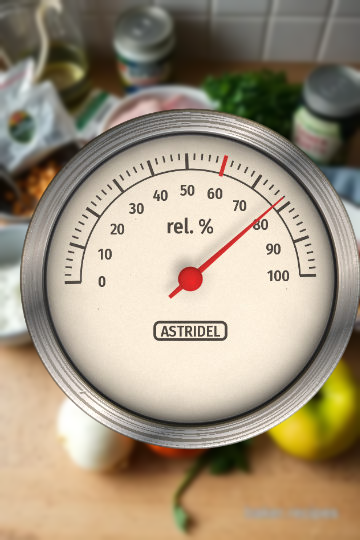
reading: 78; %
